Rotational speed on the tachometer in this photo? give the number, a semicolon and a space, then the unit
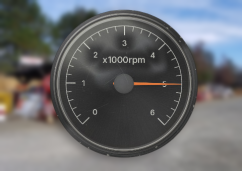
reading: 5000; rpm
